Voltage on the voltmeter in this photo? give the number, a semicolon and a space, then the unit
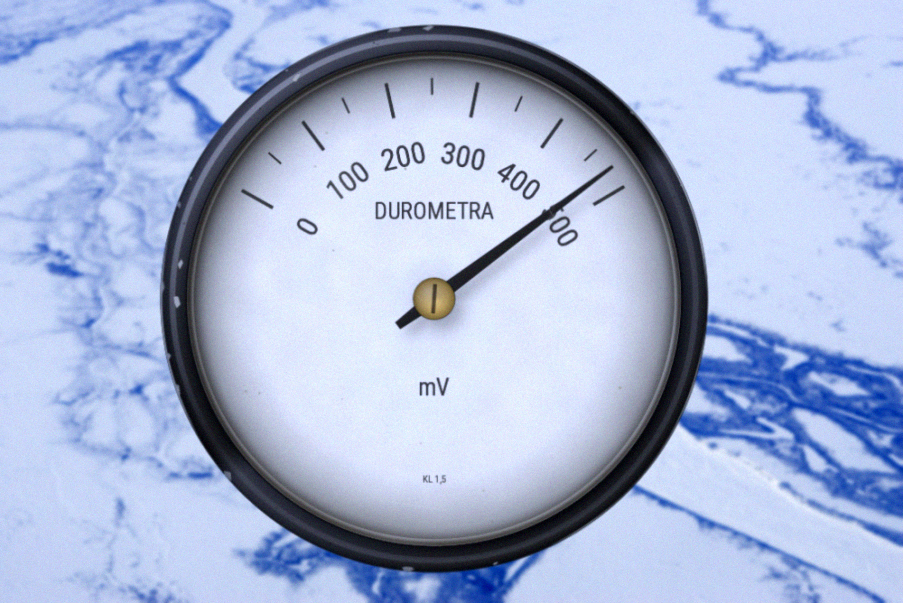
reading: 475; mV
